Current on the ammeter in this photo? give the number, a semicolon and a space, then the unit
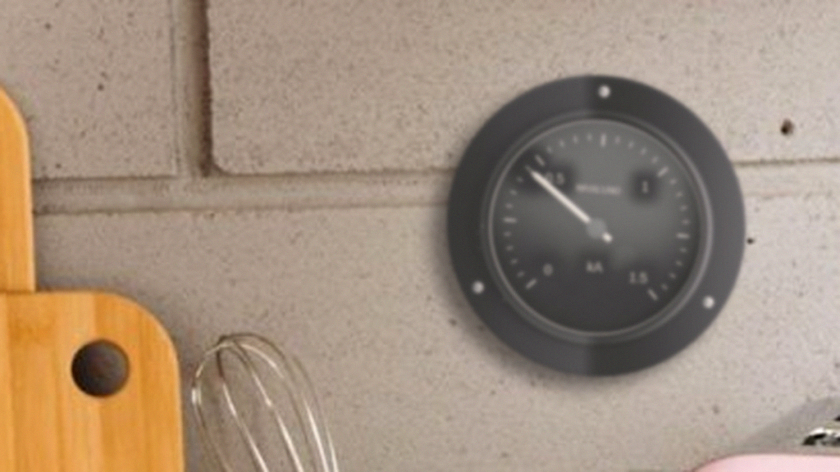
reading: 0.45; kA
